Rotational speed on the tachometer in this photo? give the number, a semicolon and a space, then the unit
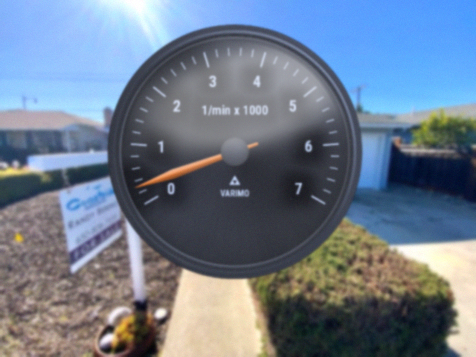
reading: 300; rpm
